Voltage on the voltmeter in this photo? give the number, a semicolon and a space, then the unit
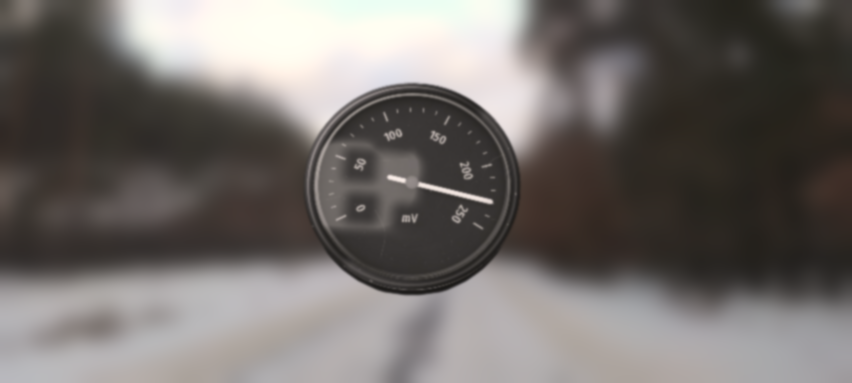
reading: 230; mV
